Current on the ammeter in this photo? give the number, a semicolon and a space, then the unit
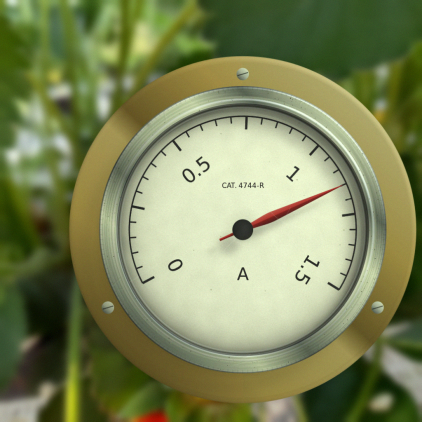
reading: 1.15; A
